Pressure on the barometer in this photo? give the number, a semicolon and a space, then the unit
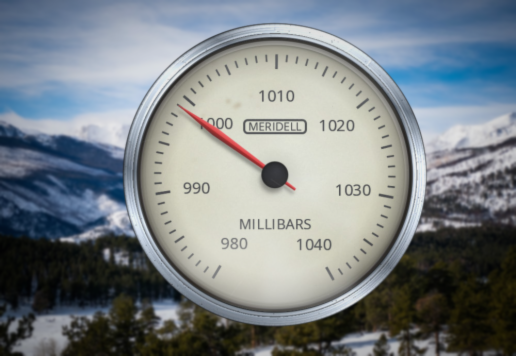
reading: 999; mbar
